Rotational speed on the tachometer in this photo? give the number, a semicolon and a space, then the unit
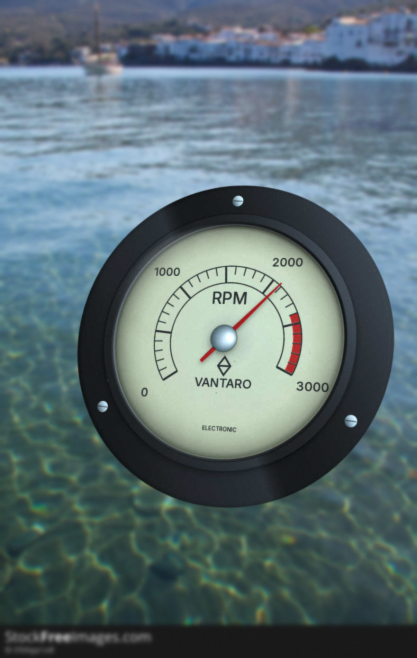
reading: 2100; rpm
